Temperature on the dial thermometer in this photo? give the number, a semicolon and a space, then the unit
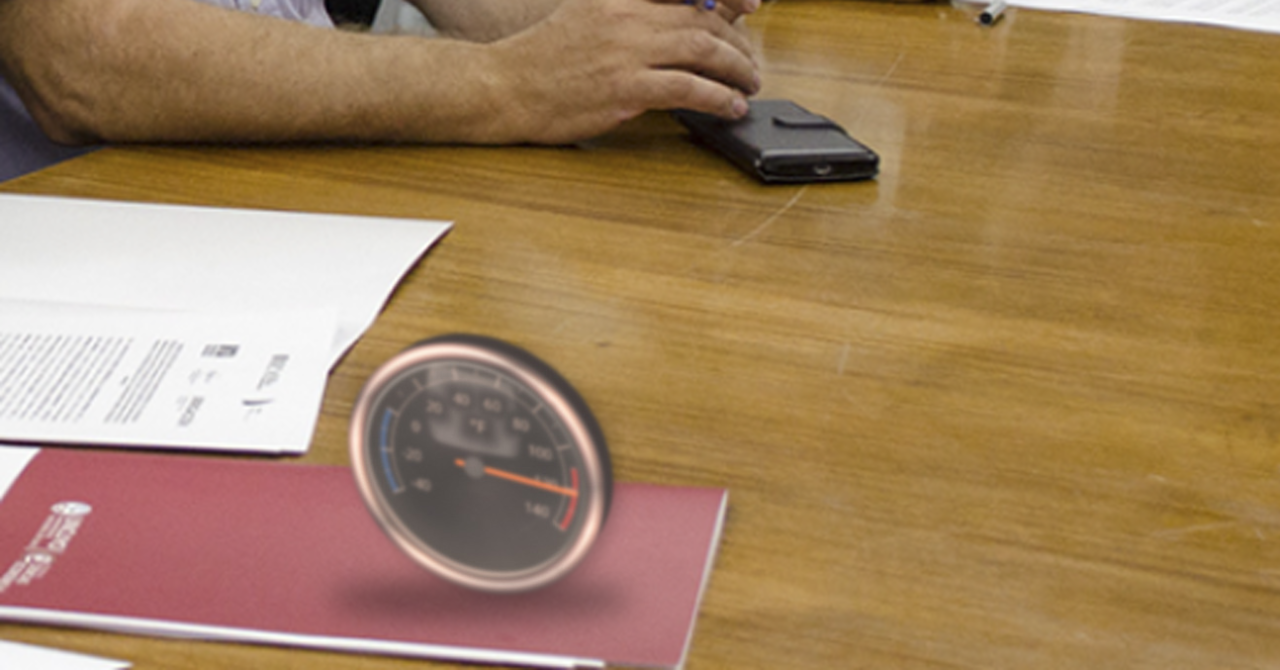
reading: 120; °F
